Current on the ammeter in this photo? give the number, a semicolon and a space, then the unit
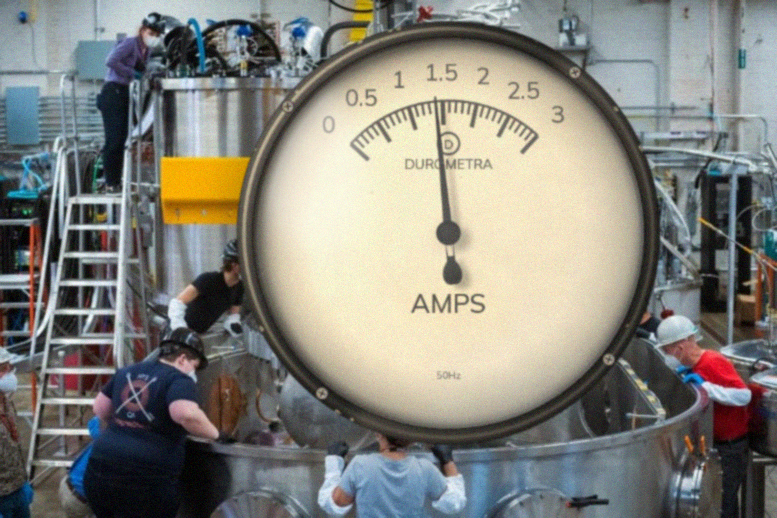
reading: 1.4; A
